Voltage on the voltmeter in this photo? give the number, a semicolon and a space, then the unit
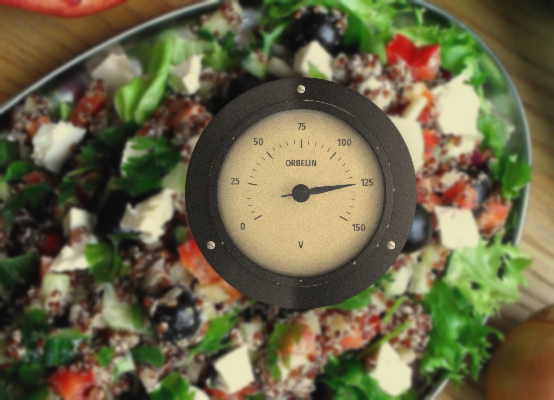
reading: 125; V
